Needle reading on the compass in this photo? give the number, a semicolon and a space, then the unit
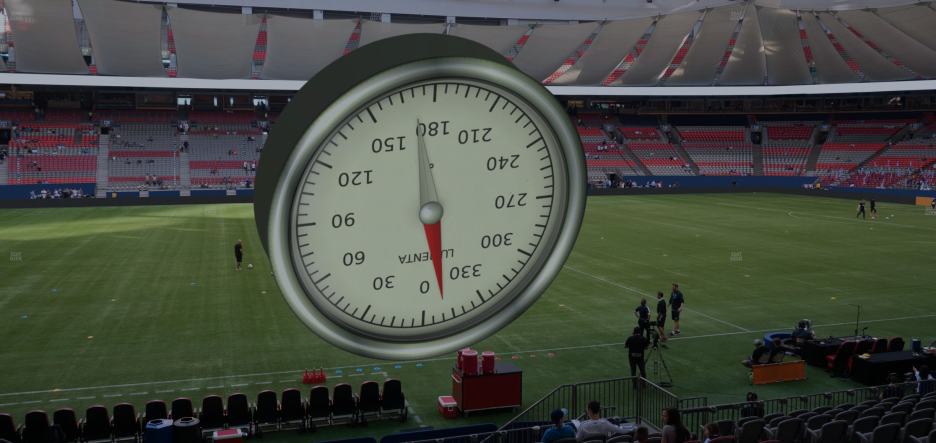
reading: 350; °
